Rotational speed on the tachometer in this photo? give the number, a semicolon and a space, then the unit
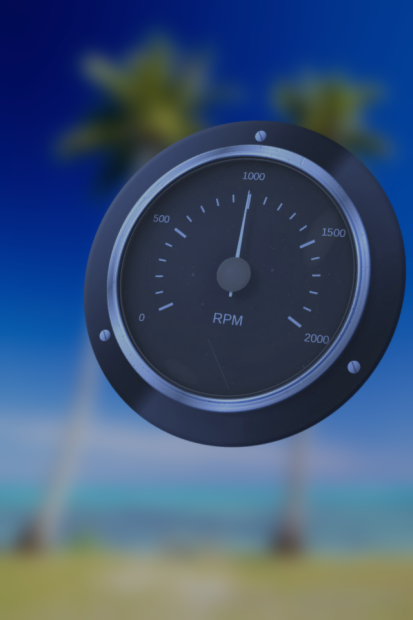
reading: 1000; rpm
